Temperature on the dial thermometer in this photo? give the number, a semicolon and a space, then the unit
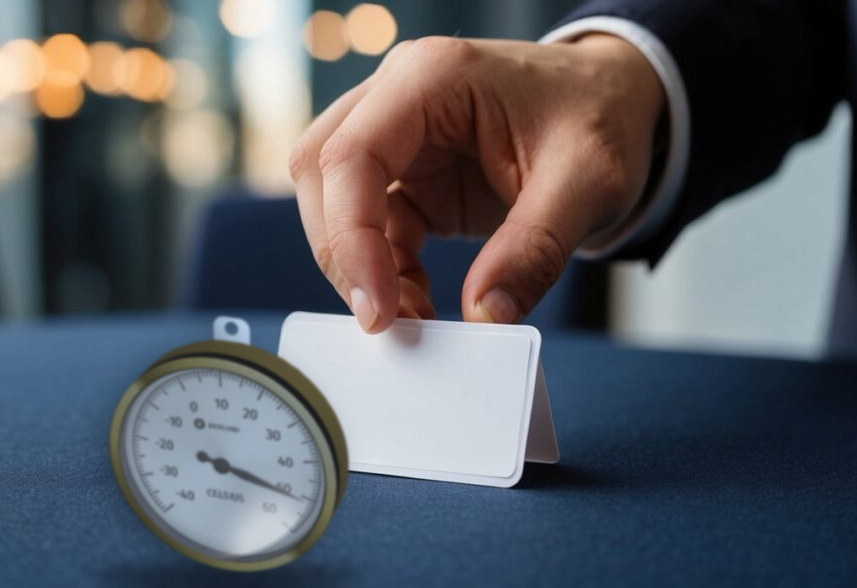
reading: 50; °C
